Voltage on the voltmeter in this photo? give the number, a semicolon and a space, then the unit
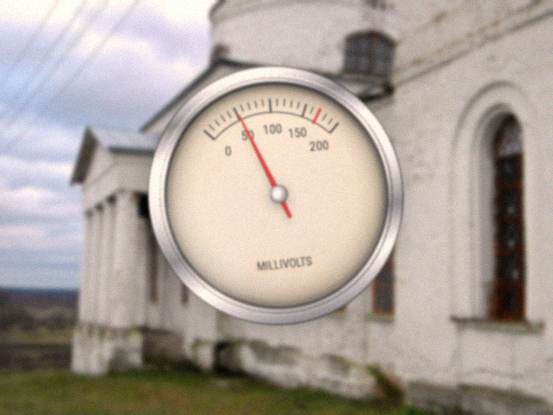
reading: 50; mV
